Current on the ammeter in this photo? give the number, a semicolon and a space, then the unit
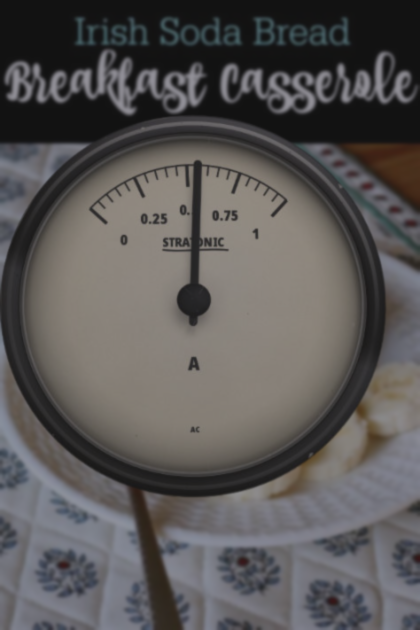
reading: 0.55; A
